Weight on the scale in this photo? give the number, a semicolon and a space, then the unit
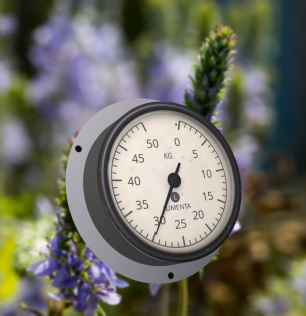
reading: 30; kg
